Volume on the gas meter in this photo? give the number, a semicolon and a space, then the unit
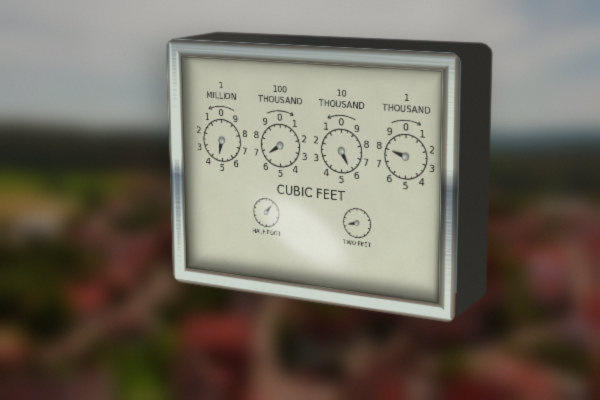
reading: 465800; ft³
